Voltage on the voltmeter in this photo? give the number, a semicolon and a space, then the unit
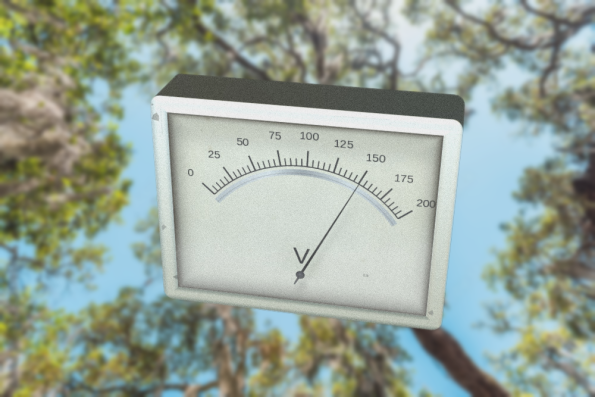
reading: 150; V
